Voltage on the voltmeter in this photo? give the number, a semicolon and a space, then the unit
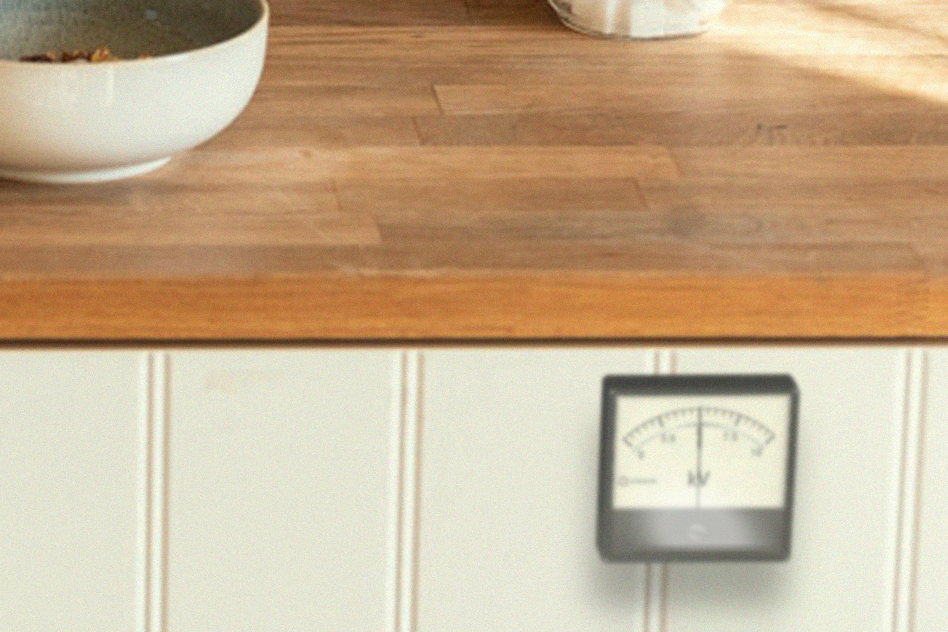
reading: 5; kV
